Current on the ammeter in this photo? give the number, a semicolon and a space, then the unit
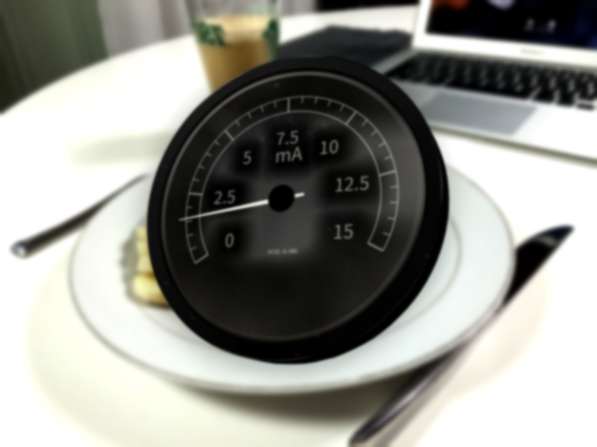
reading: 1.5; mA
